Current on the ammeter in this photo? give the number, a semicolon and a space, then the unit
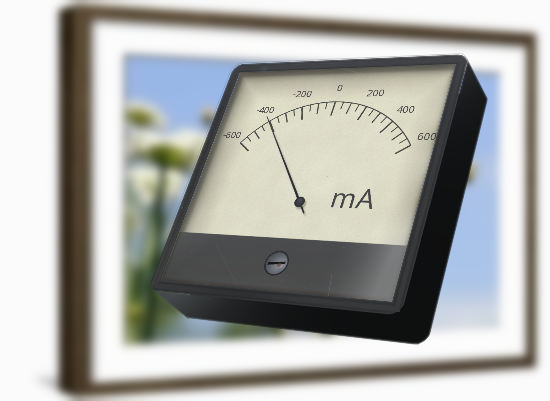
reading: -400; mA
